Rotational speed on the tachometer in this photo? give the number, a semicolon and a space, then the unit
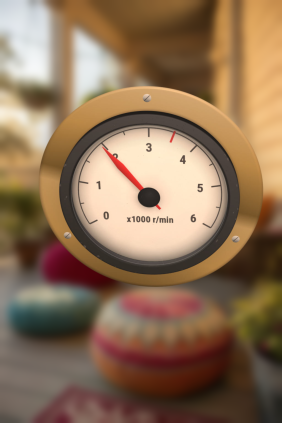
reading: 2000; rpm
